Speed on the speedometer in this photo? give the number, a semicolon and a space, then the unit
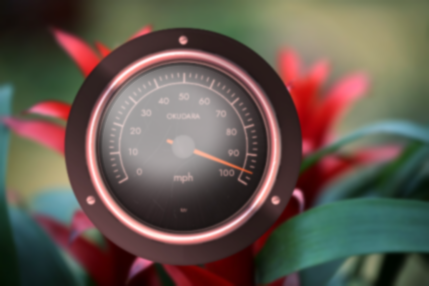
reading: 96; mph
